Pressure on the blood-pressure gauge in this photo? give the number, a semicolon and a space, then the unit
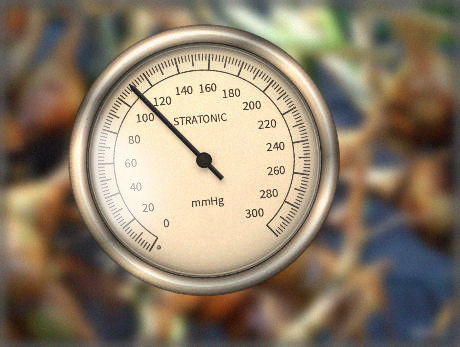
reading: 110; mmHg
